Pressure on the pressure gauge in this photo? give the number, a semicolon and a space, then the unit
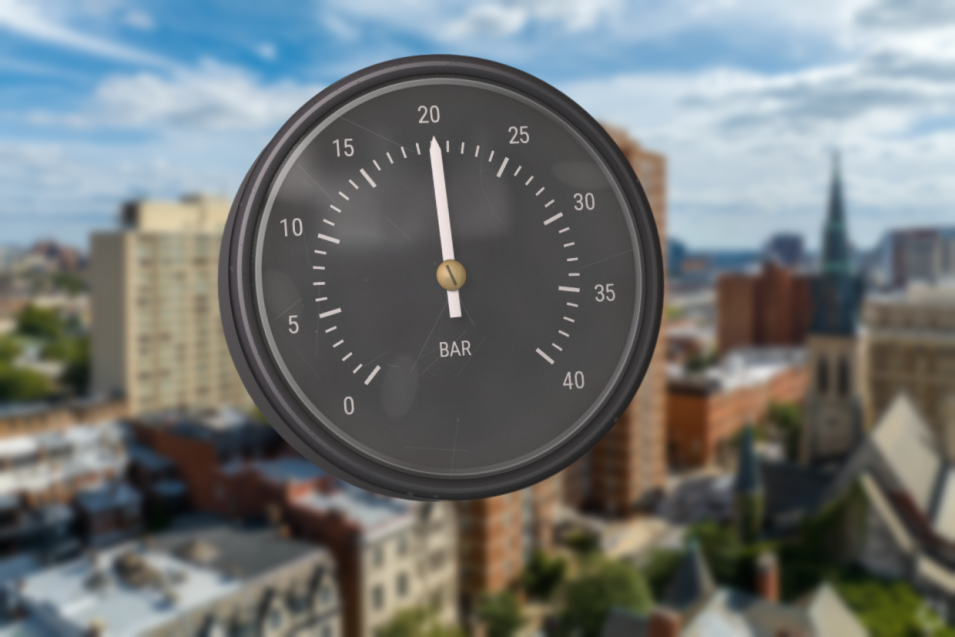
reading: 20; bar
